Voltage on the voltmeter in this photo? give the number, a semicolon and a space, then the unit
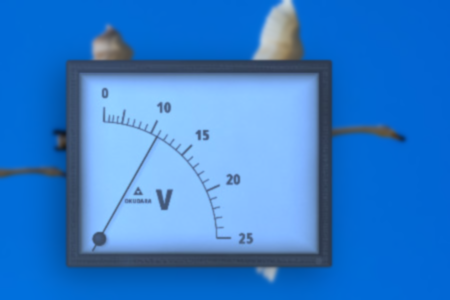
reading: 11; V
